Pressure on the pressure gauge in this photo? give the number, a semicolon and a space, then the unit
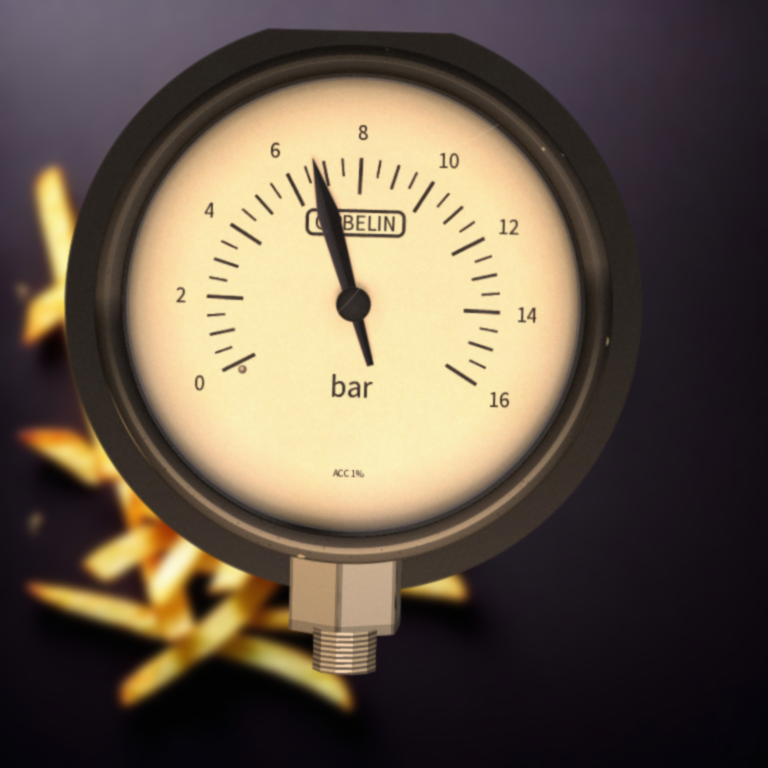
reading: 6.75; bar
